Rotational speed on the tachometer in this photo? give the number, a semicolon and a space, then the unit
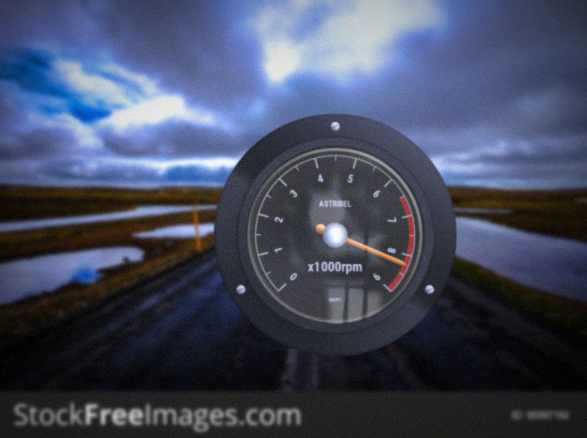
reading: 8250; rpm
